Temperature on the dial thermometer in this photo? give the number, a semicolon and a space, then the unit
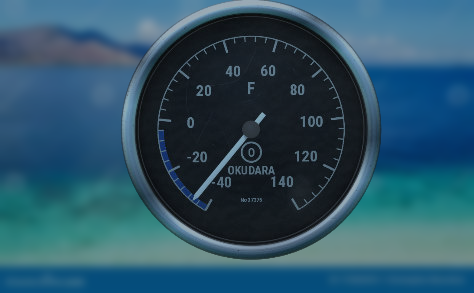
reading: -34; °F
